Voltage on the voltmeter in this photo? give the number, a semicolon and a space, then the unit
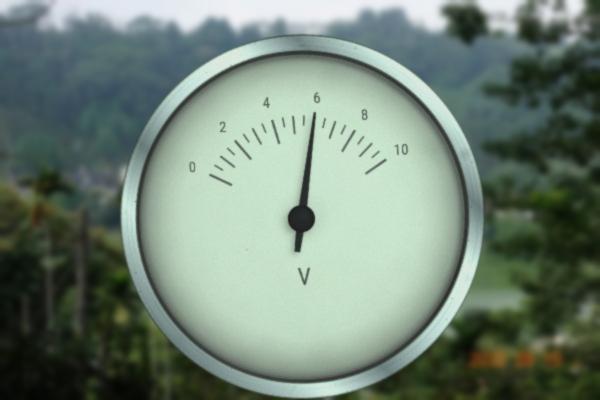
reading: 6; V
